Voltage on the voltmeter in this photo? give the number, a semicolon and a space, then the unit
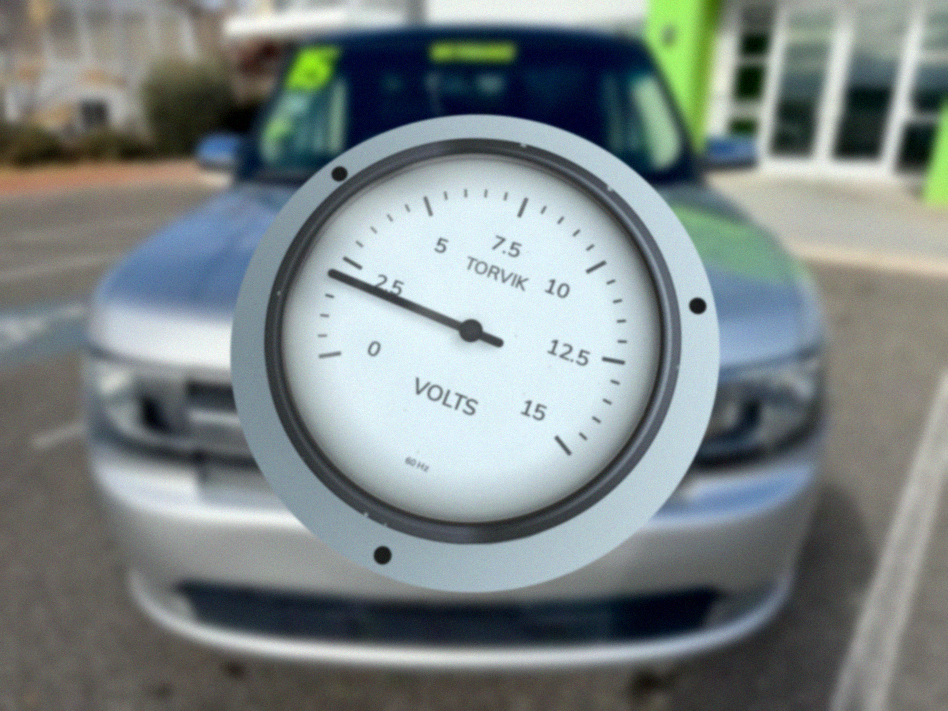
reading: 2; V
